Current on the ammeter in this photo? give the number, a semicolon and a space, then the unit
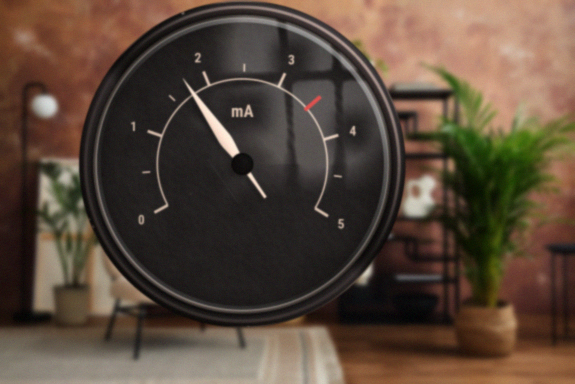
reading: 1.75; mA
